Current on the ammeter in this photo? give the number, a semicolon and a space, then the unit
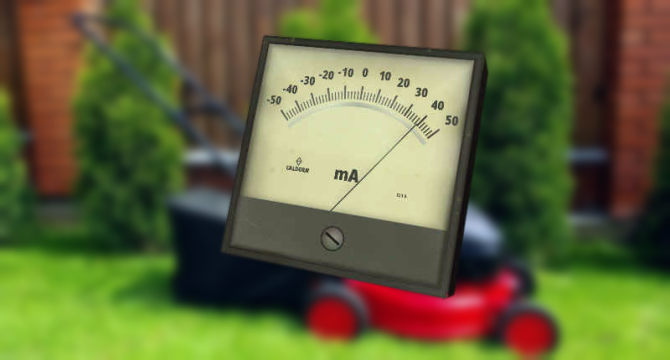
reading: 40; mA
